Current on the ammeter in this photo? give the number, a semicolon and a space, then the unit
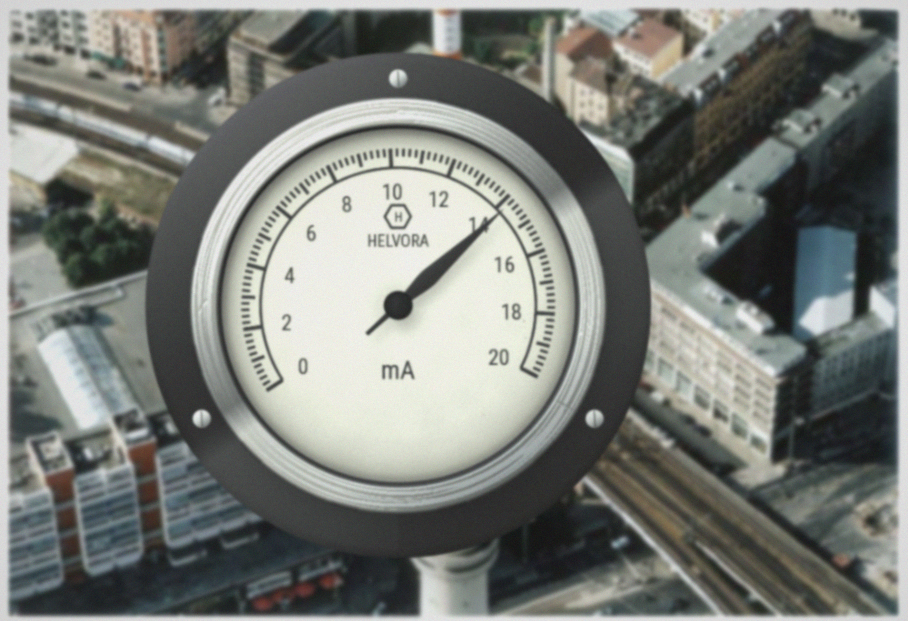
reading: 14.2; mA
